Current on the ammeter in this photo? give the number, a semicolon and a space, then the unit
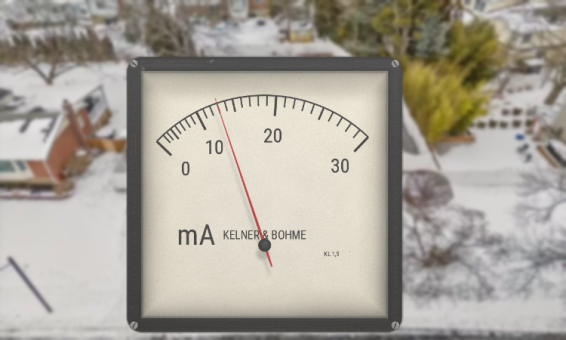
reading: 13; mA
